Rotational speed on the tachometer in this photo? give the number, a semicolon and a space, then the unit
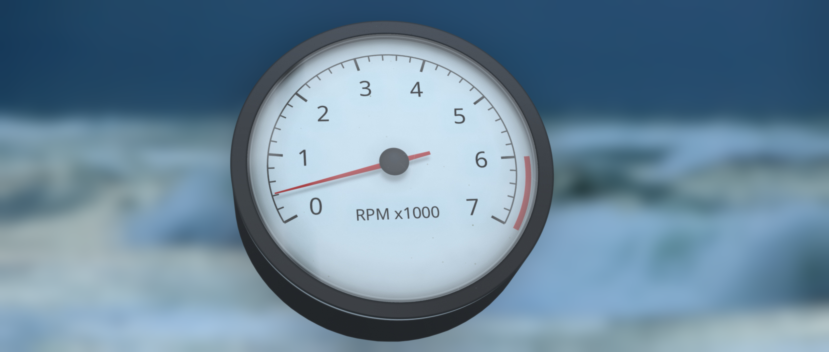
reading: 400; rpm
